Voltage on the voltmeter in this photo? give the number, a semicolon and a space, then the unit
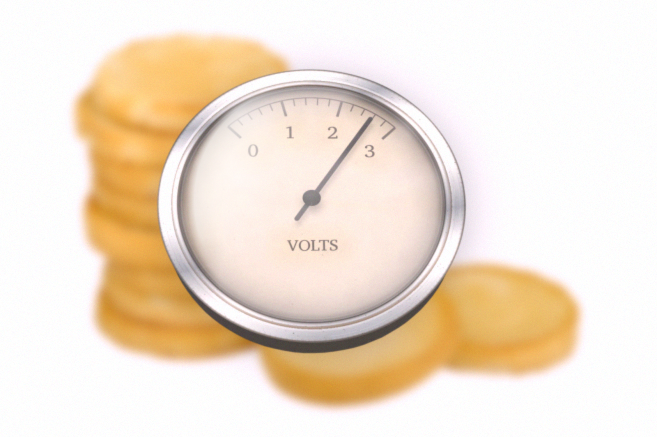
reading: 2.6; V
